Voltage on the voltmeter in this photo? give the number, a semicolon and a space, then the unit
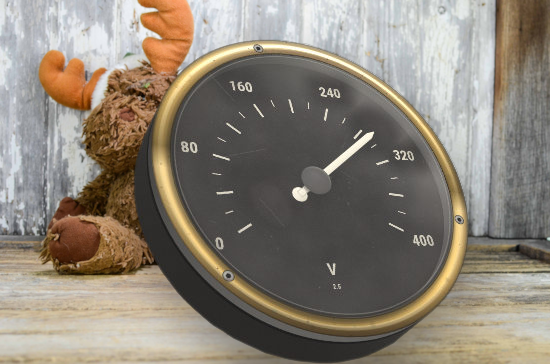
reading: 290; V
